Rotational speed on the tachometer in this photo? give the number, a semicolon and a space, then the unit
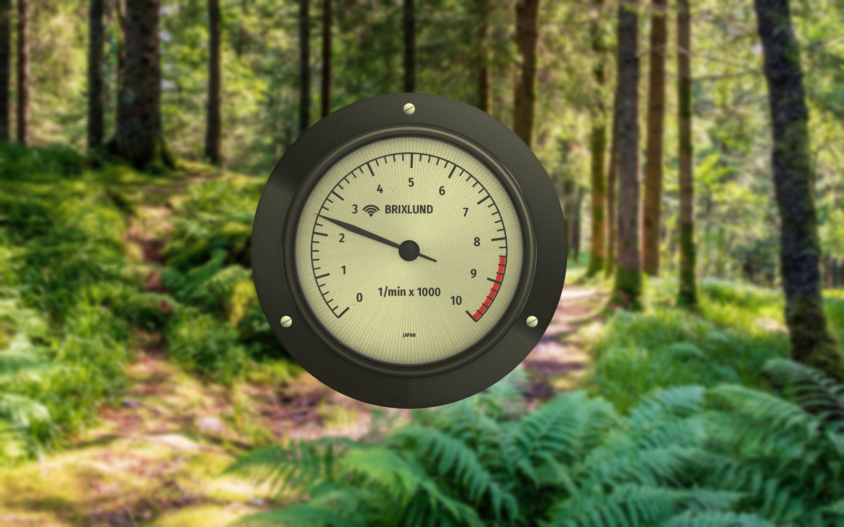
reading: 2400; rpm
